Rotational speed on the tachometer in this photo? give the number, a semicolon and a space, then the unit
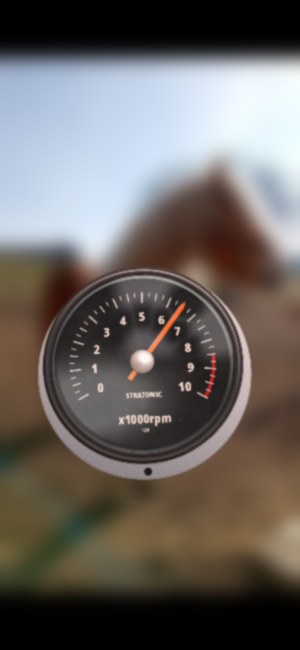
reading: 6500; rpm
